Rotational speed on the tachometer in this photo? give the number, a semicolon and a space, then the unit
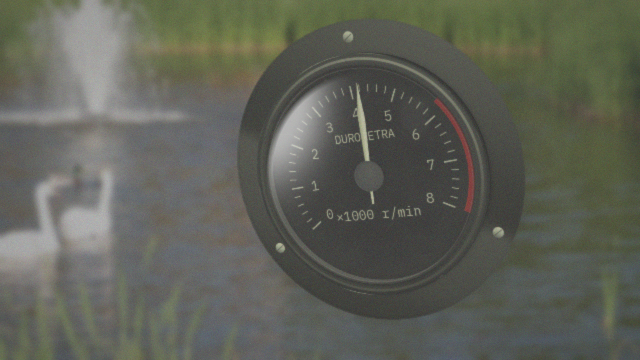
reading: 4200; rpm
